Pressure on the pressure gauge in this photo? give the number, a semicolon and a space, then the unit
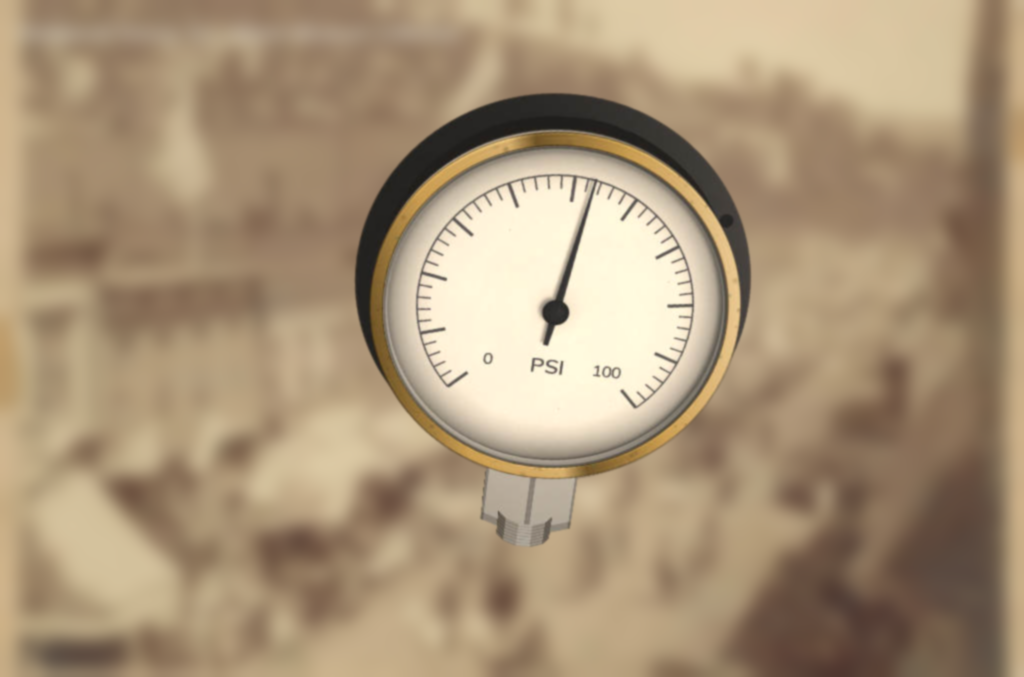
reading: 53; psi
